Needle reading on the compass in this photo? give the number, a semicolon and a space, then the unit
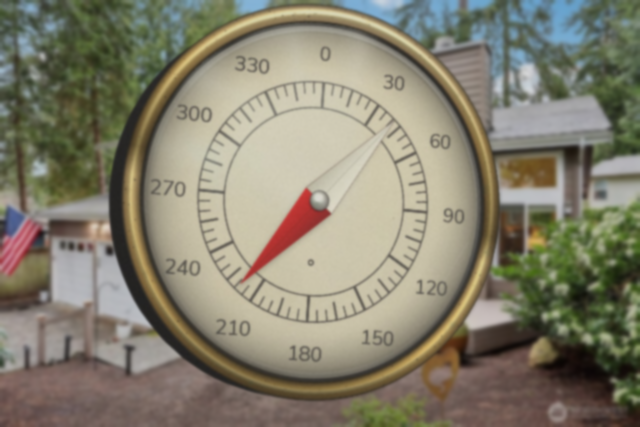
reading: 220; °
